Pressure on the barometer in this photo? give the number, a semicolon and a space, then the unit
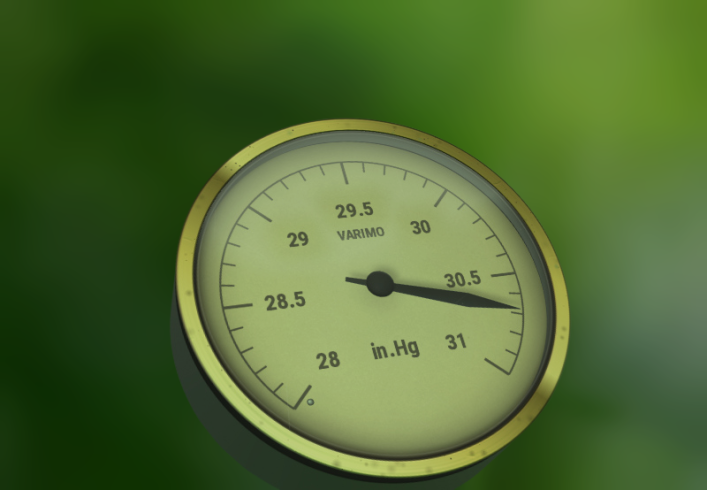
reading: 30.7; inHg
